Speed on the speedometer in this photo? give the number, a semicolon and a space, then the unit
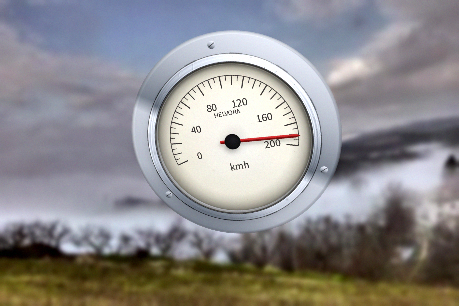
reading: 190; km/h
